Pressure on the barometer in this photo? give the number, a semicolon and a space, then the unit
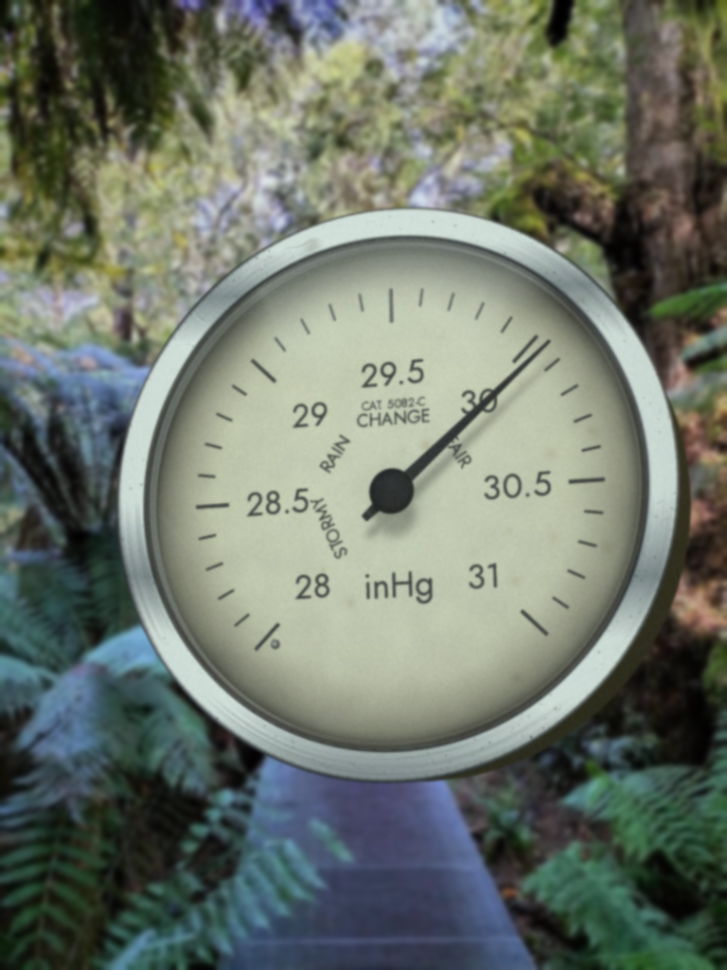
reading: 30.05; inHg
